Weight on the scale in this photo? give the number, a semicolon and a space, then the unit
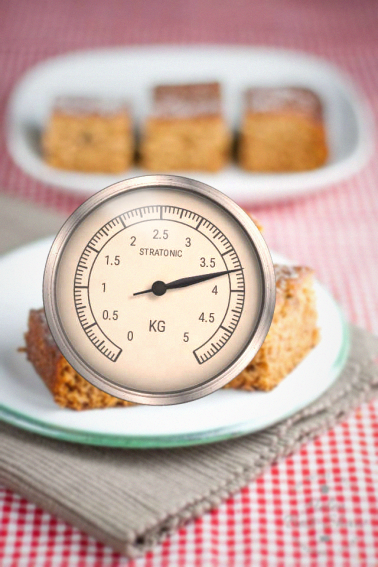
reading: 3.75; kg
